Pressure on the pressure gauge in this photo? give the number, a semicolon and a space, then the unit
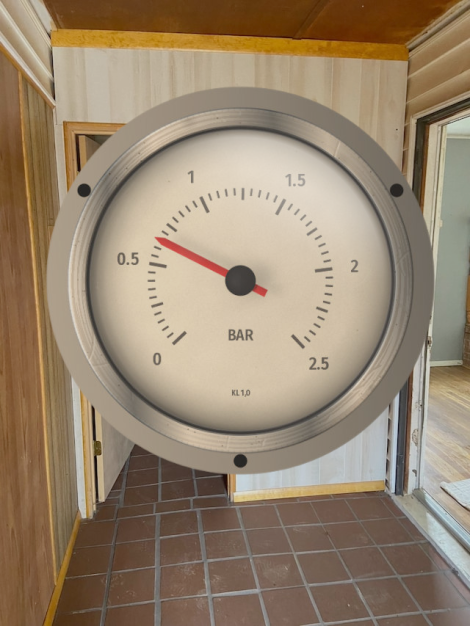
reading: 0.65; bar
